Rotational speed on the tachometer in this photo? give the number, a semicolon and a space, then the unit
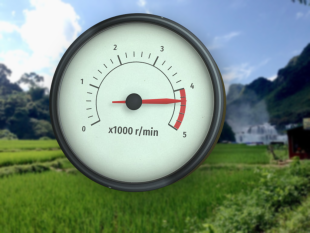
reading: 4300; rpm
